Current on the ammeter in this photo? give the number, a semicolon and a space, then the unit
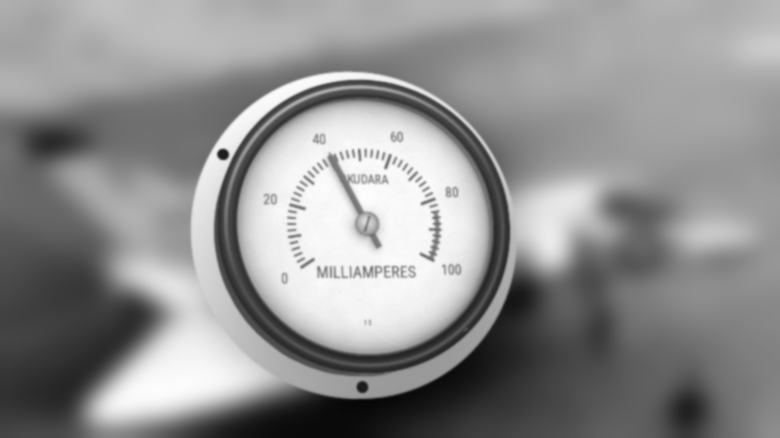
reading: 40; mA
